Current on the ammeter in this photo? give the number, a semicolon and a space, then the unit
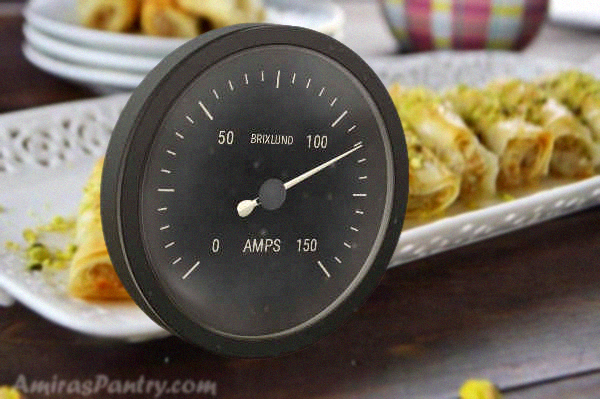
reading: 110; A
